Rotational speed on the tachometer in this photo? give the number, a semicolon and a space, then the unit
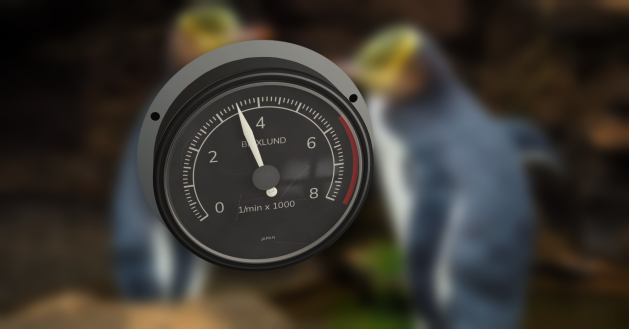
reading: 3500; rpm
